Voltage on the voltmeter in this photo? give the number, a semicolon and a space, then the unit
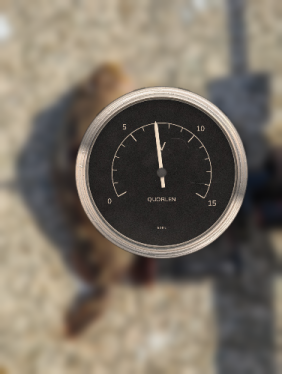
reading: 7; V
